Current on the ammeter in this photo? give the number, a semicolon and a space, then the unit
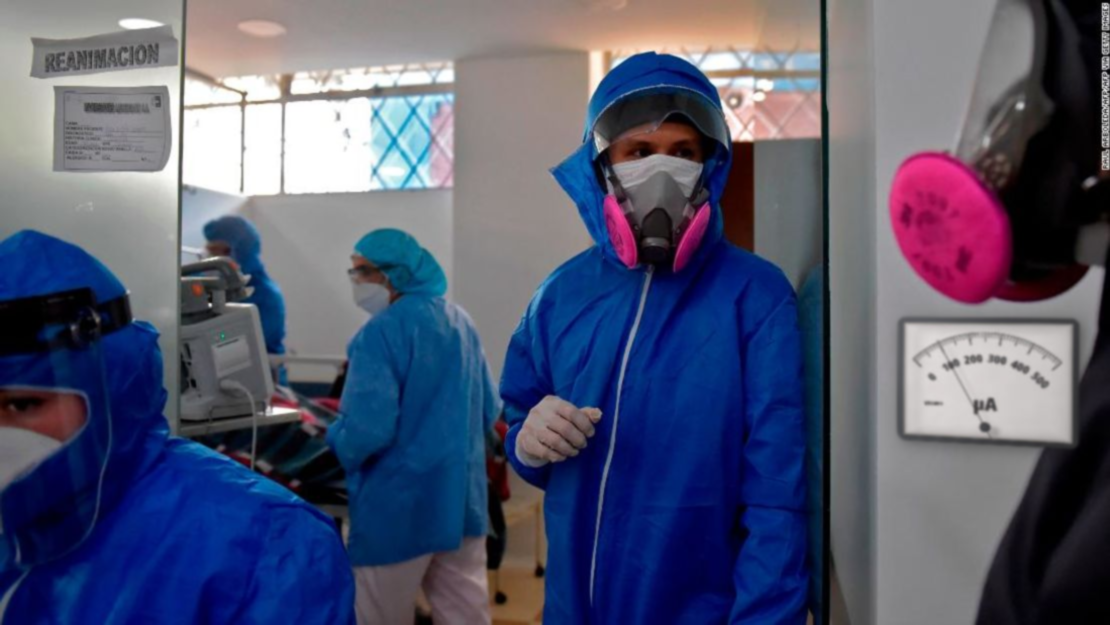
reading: 100; µA
